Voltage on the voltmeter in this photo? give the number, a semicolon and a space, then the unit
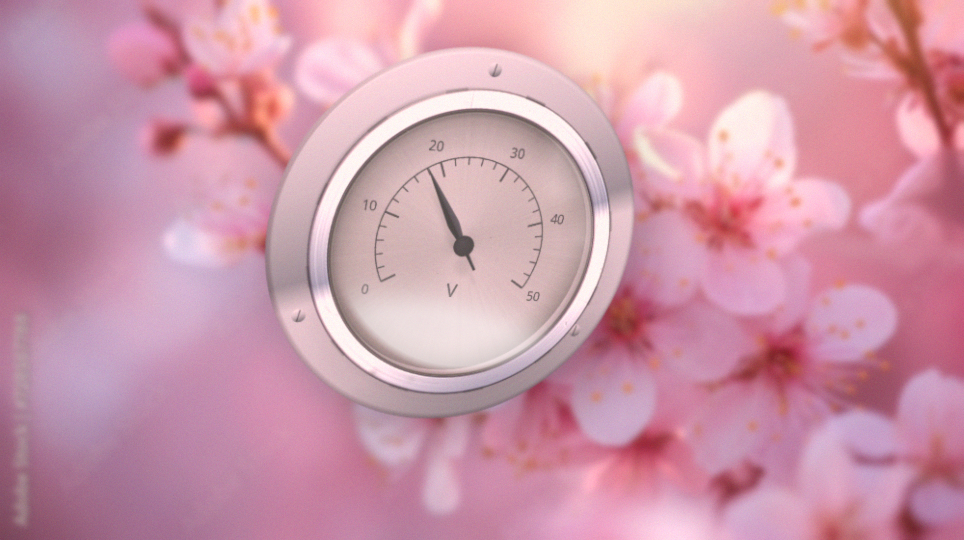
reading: 18; V
